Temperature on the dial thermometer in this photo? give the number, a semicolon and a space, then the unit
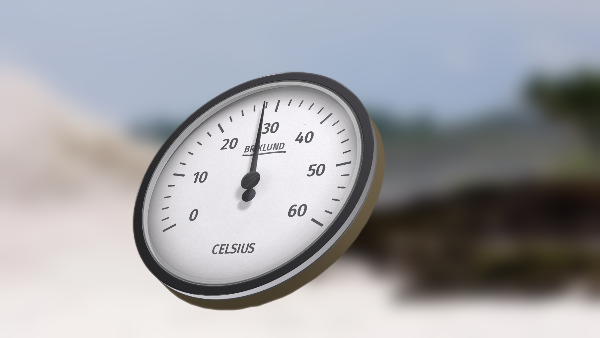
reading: 28; °C
